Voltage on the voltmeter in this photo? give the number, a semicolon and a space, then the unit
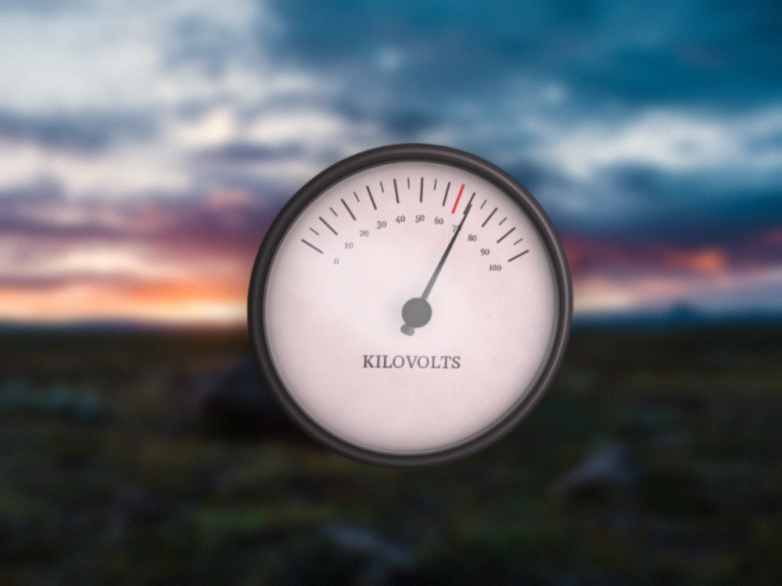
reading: 70; kV
